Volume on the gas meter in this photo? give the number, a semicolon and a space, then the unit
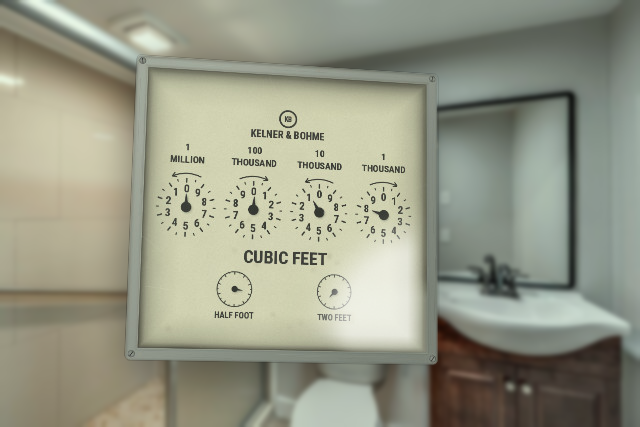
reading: 800; ft³
